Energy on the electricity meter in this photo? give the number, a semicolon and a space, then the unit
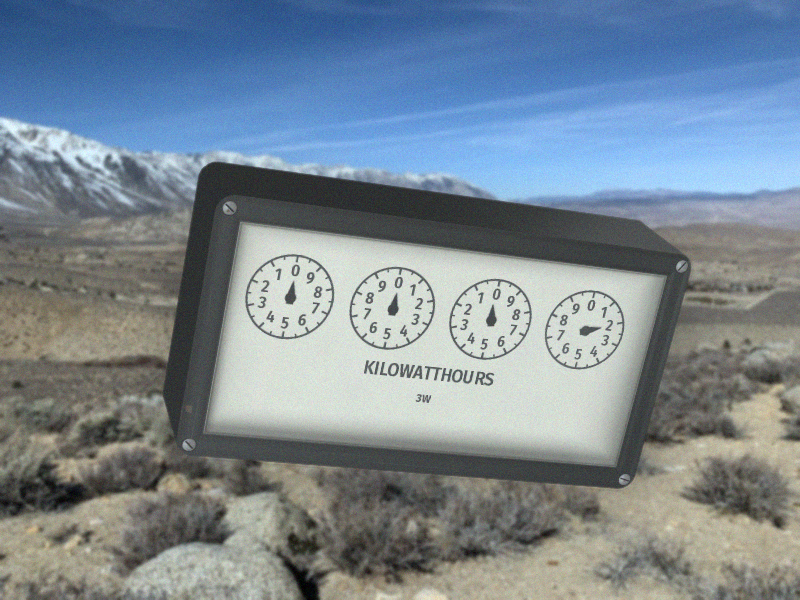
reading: 2; kWh
